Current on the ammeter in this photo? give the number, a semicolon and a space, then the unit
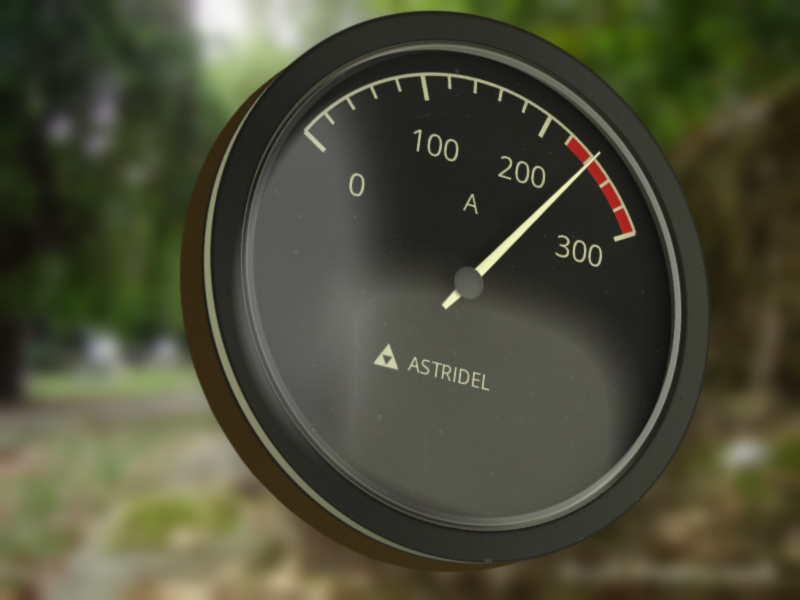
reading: 240; A
